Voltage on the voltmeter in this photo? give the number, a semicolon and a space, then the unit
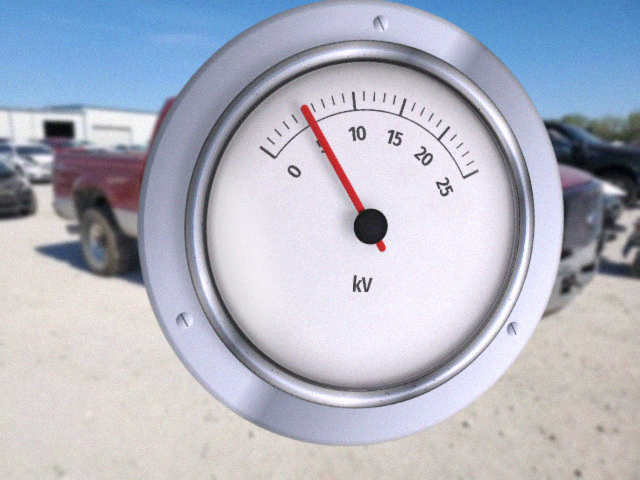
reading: 5; kV
